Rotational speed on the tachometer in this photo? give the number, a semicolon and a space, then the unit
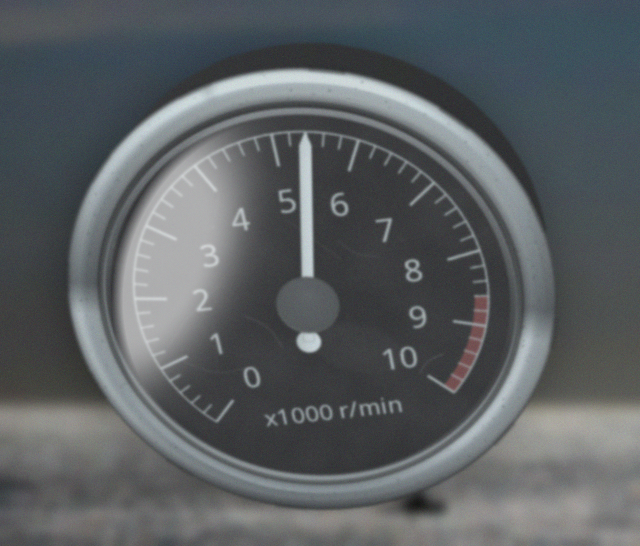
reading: 5400; rpm
